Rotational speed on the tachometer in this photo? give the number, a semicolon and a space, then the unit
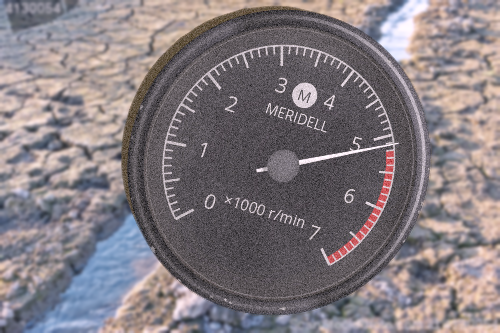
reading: 5100; rpm
